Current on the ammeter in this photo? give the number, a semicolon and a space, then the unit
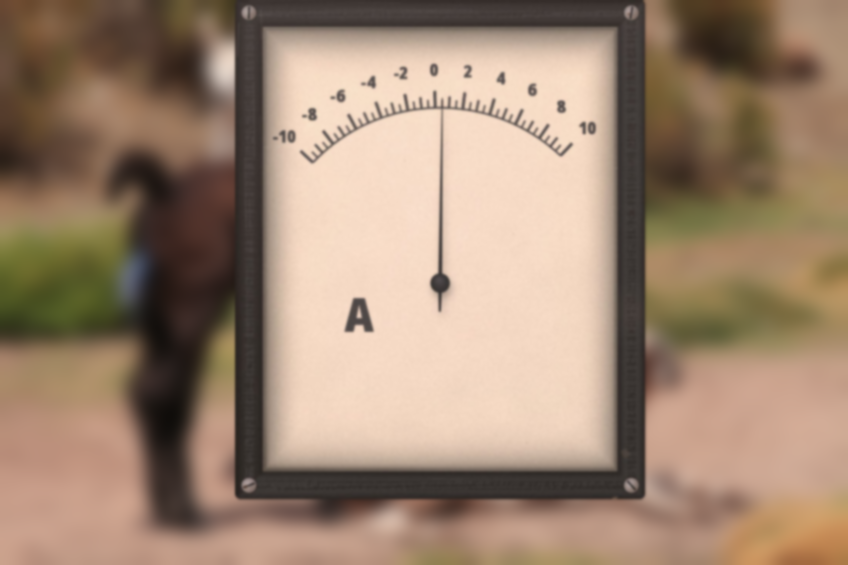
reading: 0.5; A
